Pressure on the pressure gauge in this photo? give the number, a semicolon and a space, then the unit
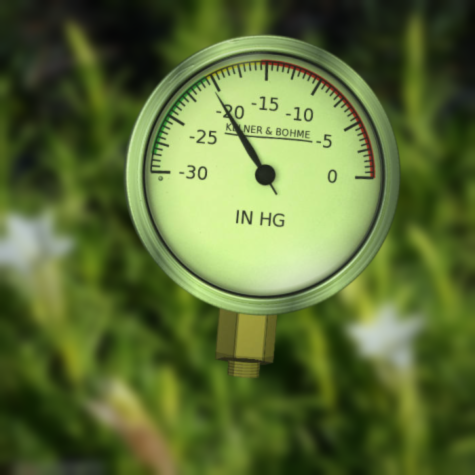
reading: -20.5; inHg
